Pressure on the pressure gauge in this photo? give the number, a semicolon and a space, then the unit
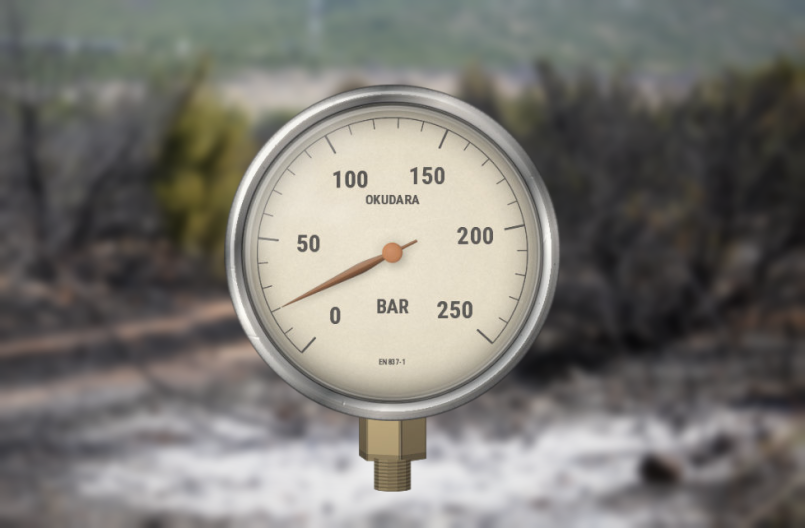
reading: 20; bar
